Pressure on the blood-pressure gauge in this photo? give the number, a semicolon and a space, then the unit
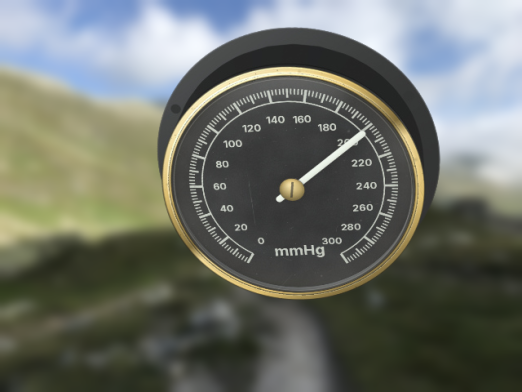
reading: 200; mmHg
